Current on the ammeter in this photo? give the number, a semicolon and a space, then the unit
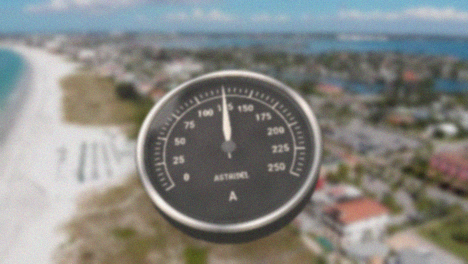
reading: 125; A
